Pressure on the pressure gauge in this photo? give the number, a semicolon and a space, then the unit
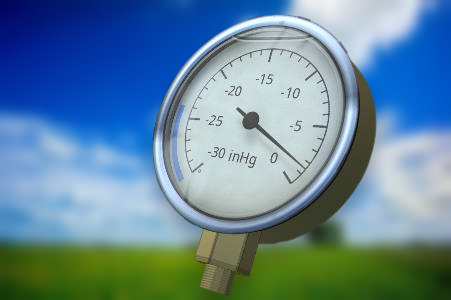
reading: -1.5; inHg
